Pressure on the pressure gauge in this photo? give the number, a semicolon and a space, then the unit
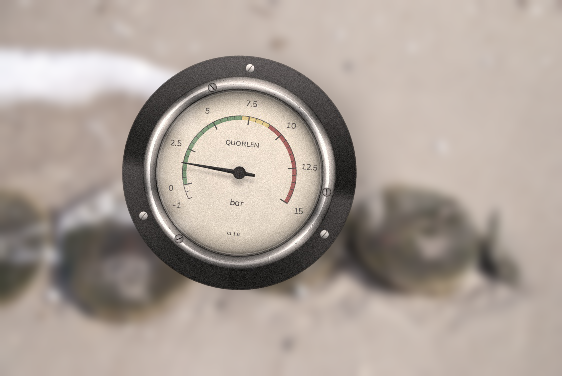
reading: 1.5; bar
